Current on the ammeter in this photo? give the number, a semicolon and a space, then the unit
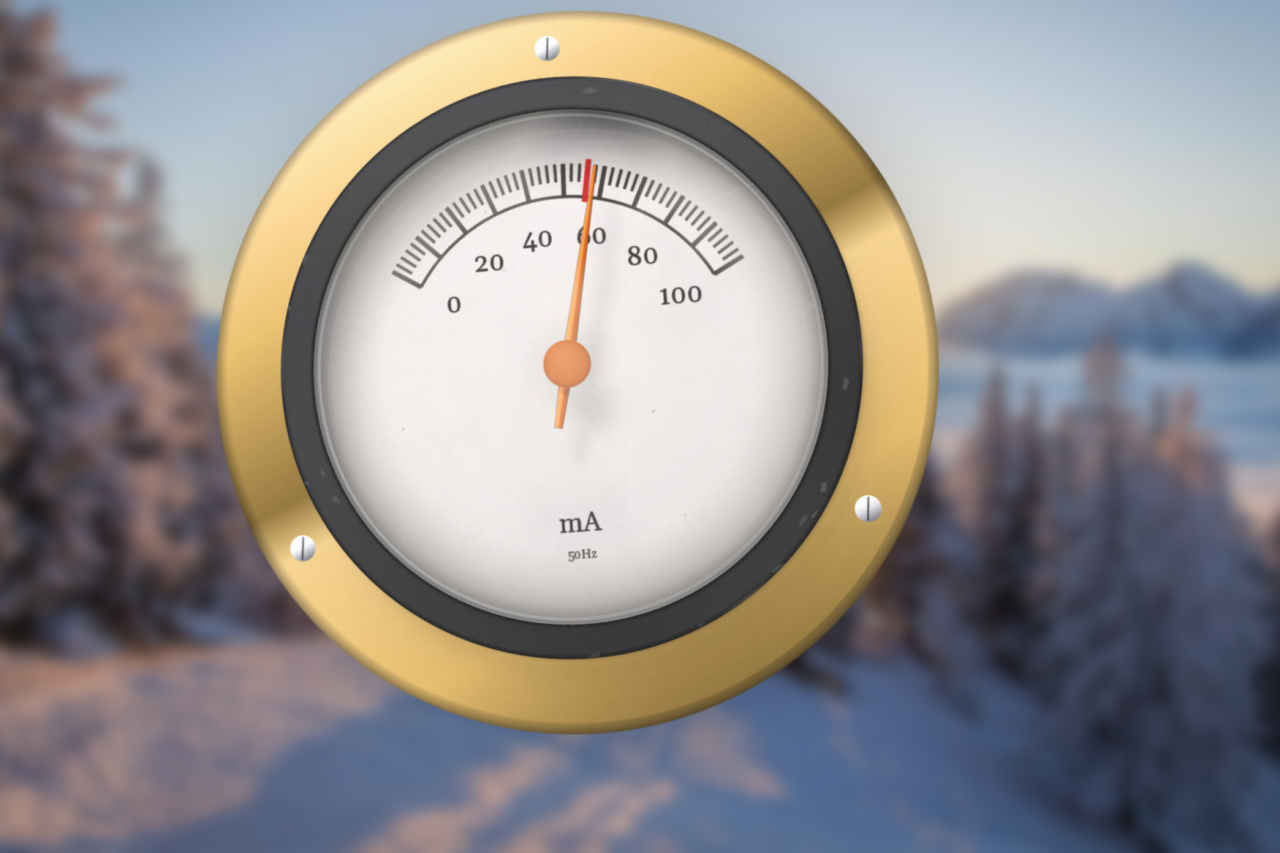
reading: 58; mA
